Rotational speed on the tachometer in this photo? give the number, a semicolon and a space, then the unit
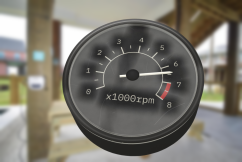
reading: 6500; rpm
